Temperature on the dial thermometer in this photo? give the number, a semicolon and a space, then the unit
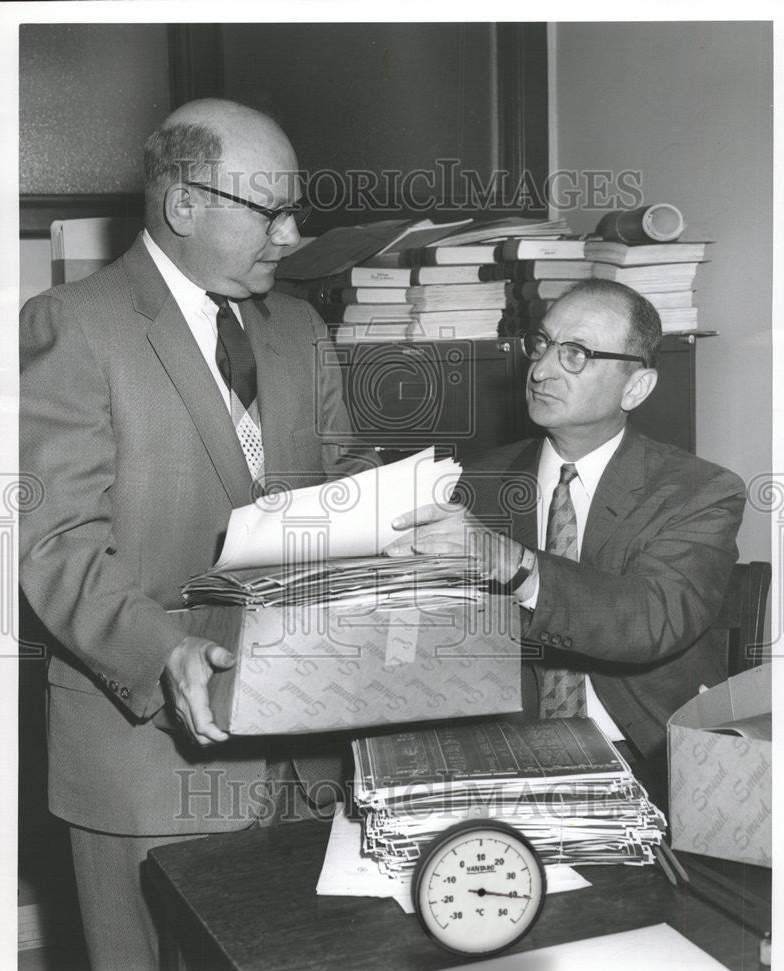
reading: 40; °C
